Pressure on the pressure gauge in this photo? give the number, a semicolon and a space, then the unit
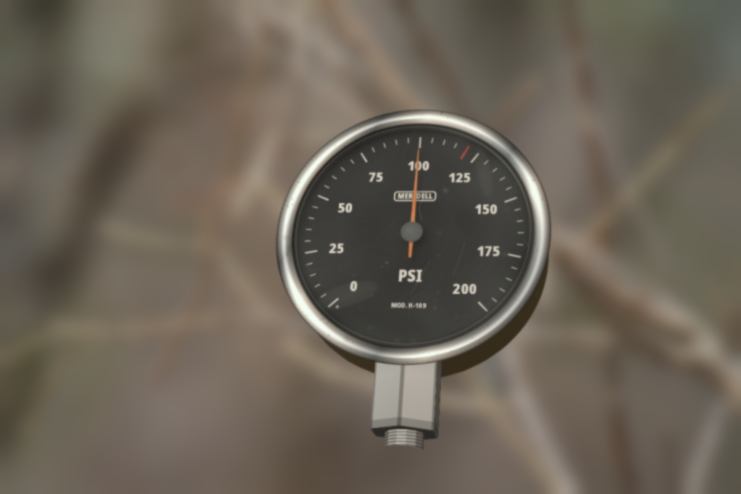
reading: 100; psi
